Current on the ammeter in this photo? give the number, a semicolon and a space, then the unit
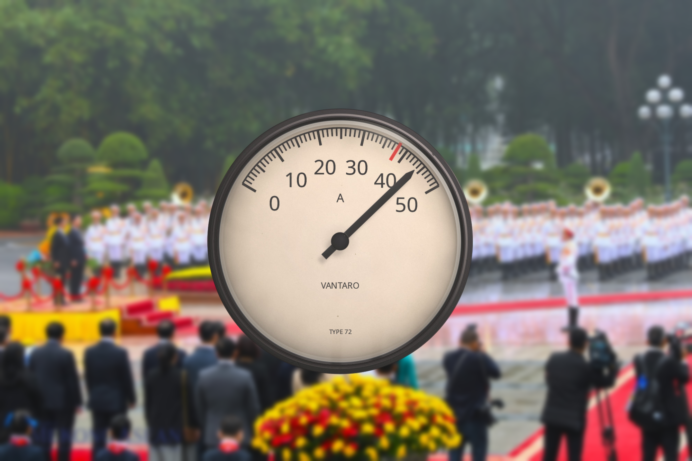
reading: 44; A
